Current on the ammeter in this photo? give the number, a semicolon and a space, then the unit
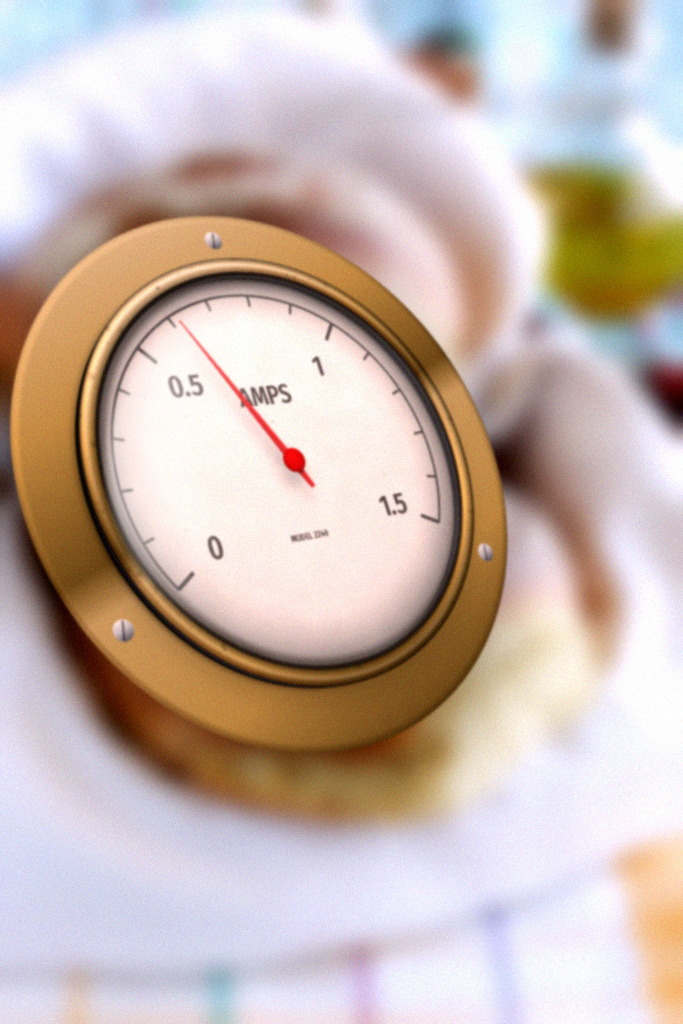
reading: 0.6; A
